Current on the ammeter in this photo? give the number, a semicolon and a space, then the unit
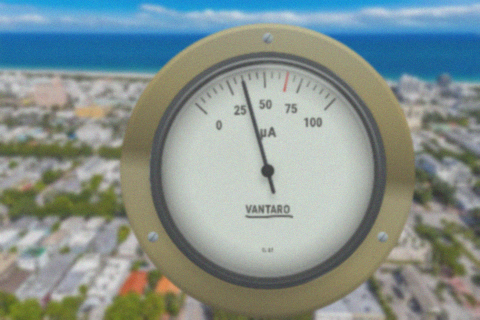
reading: 35; µA
